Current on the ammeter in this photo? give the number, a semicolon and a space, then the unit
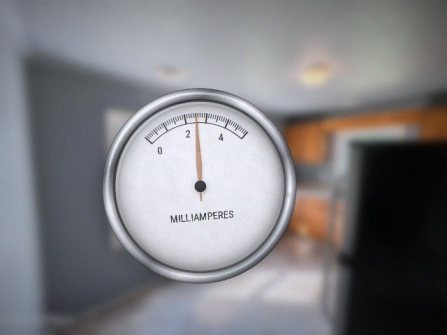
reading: 2.5; mA
